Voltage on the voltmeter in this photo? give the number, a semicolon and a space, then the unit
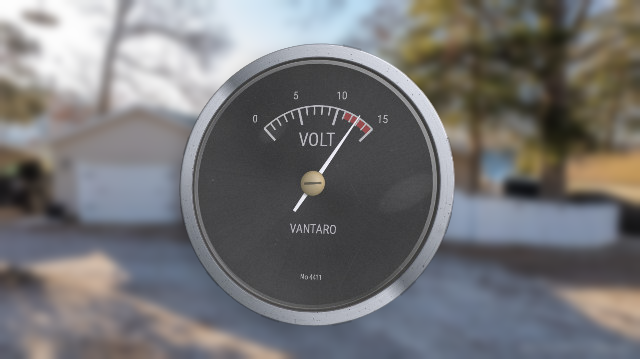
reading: 13; V
